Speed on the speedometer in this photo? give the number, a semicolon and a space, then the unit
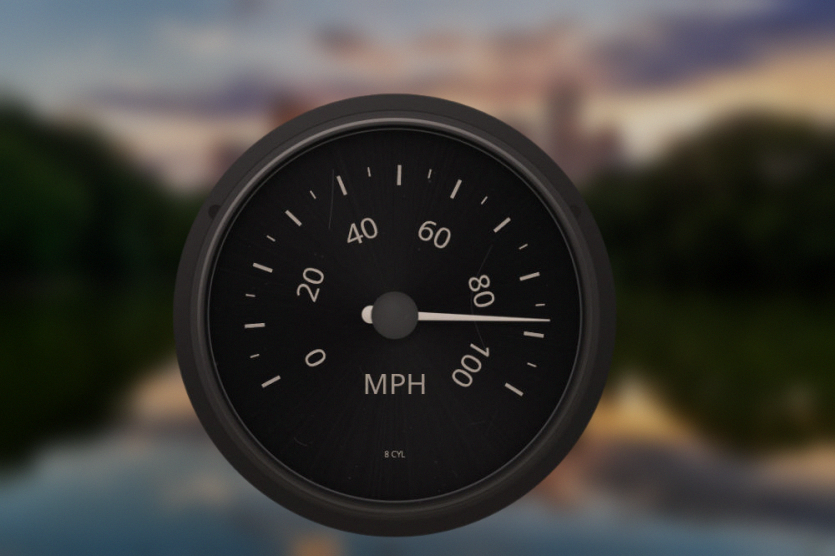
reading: 87.5; mph
